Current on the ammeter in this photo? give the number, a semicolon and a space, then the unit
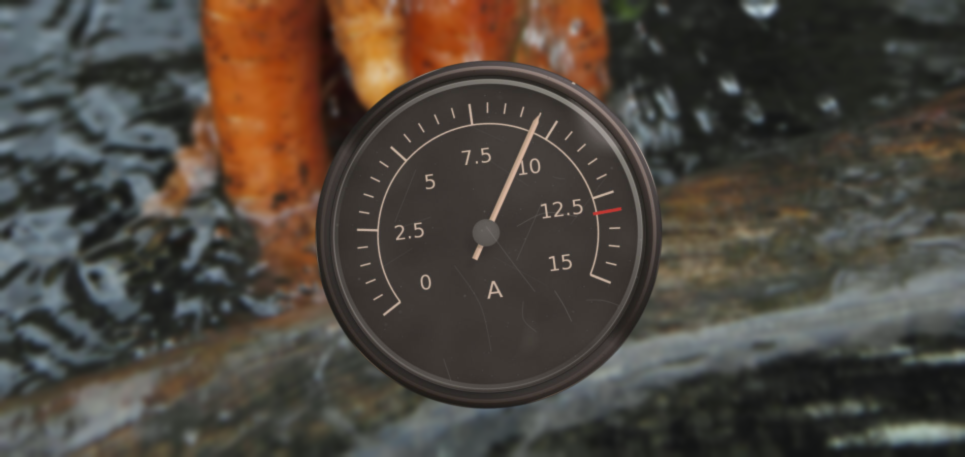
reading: 9.5; A
